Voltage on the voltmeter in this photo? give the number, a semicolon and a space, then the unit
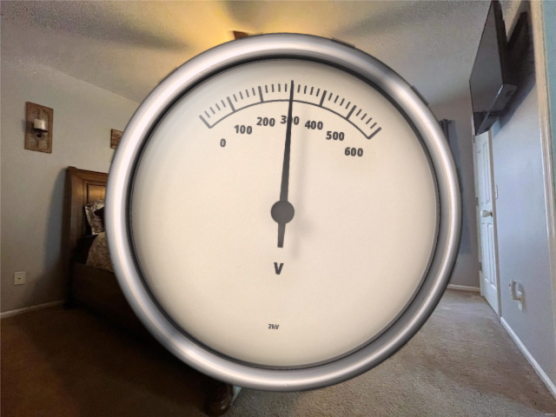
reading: 300; V
